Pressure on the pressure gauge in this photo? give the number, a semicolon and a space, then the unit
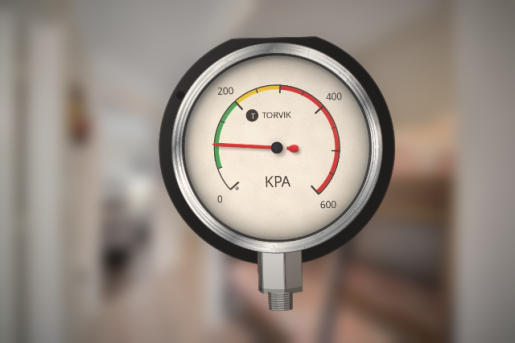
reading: 100; kPa
